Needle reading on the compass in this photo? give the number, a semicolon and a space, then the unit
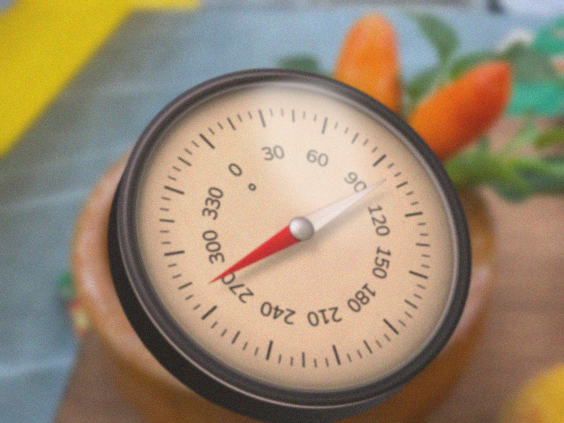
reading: 280; °
